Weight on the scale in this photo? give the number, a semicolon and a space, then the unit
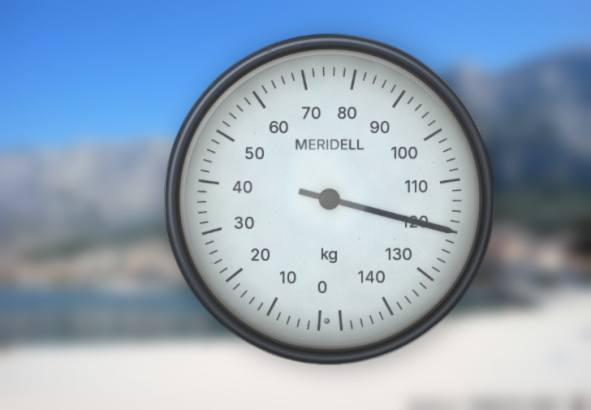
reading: 120; kg
